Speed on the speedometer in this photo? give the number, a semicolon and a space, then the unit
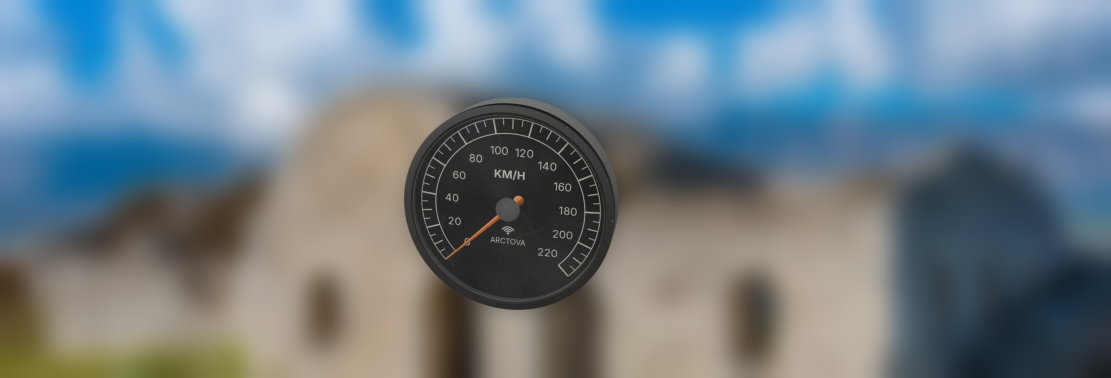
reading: 0; km/h
